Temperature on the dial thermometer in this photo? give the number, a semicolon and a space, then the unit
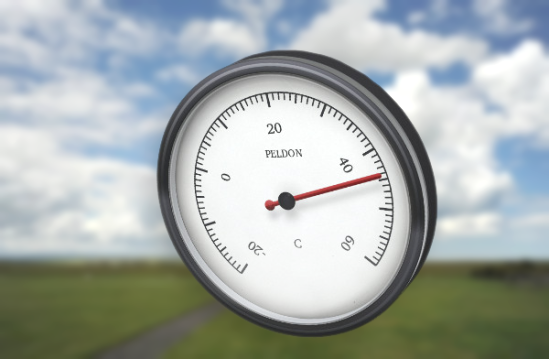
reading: 44; °C
